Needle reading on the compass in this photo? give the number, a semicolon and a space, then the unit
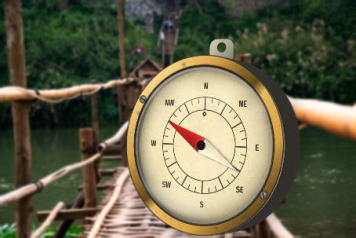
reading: 300; °
